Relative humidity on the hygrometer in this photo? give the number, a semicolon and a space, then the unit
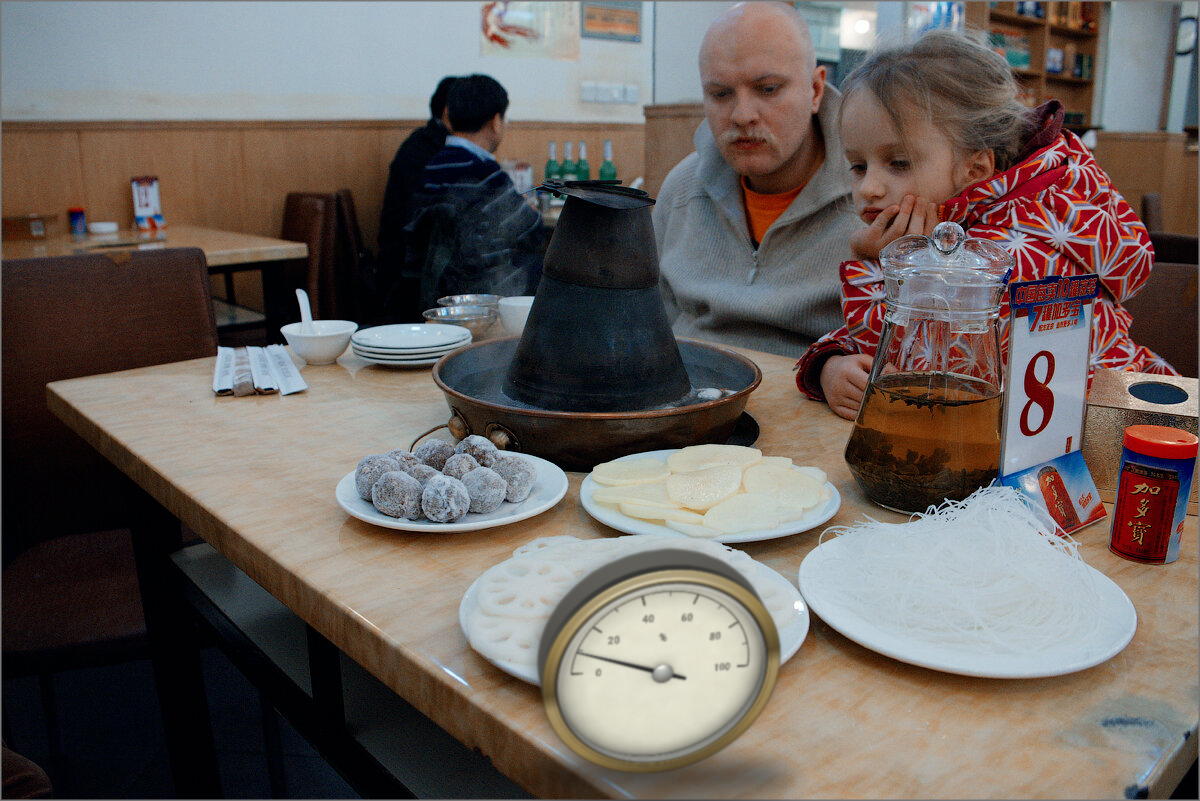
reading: 10; %
